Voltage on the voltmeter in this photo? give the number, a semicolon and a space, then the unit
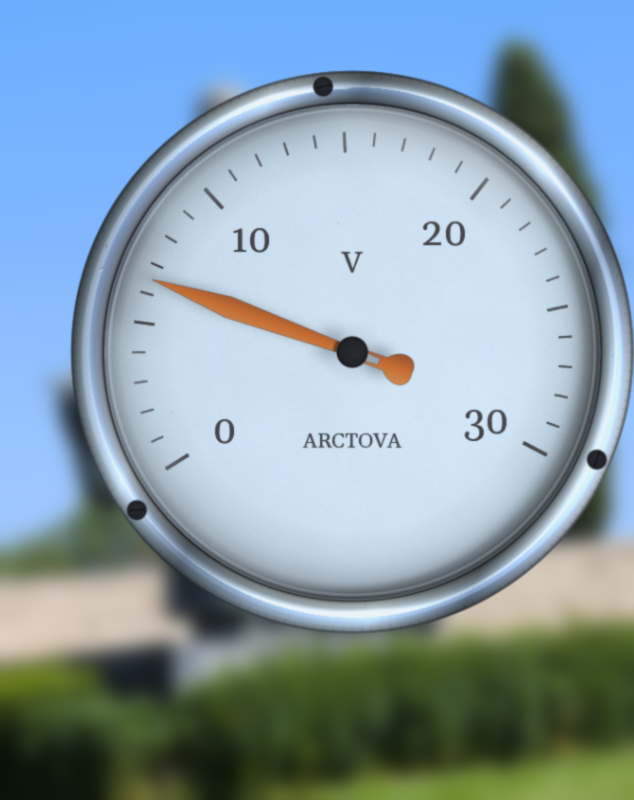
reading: 6.5; V
